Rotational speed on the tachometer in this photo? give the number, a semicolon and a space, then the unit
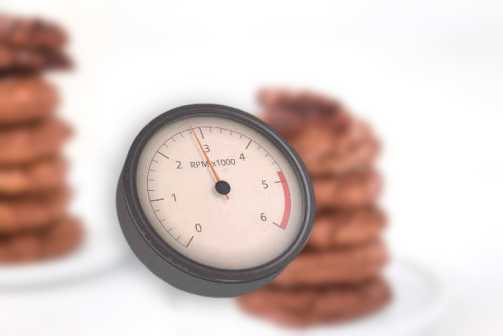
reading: 2800; rpm
